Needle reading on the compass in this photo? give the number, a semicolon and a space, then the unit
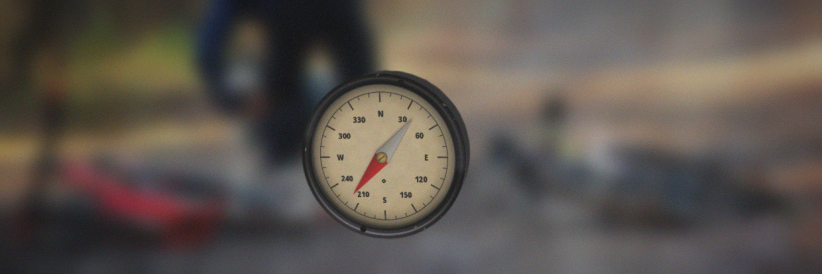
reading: 220; °
